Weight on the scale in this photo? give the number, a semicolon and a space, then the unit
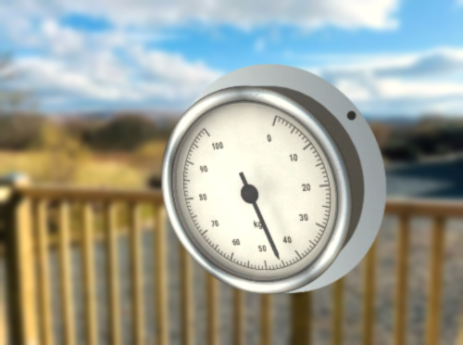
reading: 45; kg
